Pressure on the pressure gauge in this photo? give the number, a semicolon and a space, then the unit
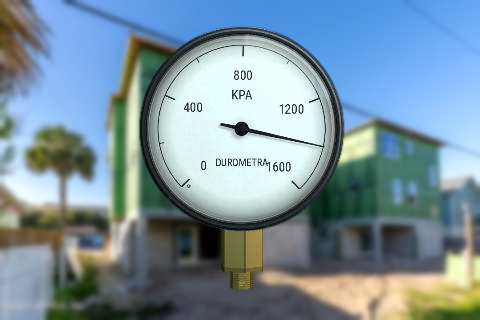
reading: 1400; kPa
